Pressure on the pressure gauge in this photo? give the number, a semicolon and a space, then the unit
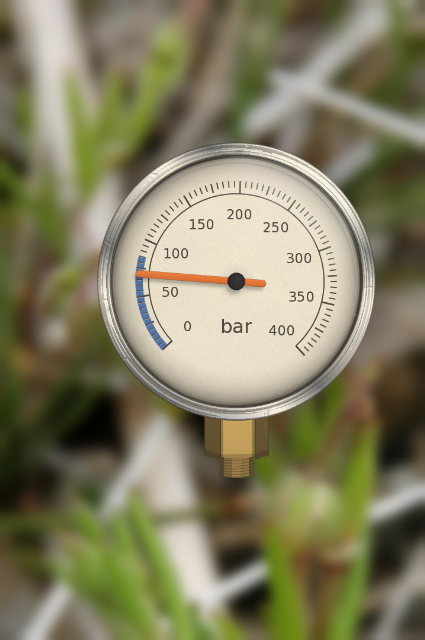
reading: 70; bar
